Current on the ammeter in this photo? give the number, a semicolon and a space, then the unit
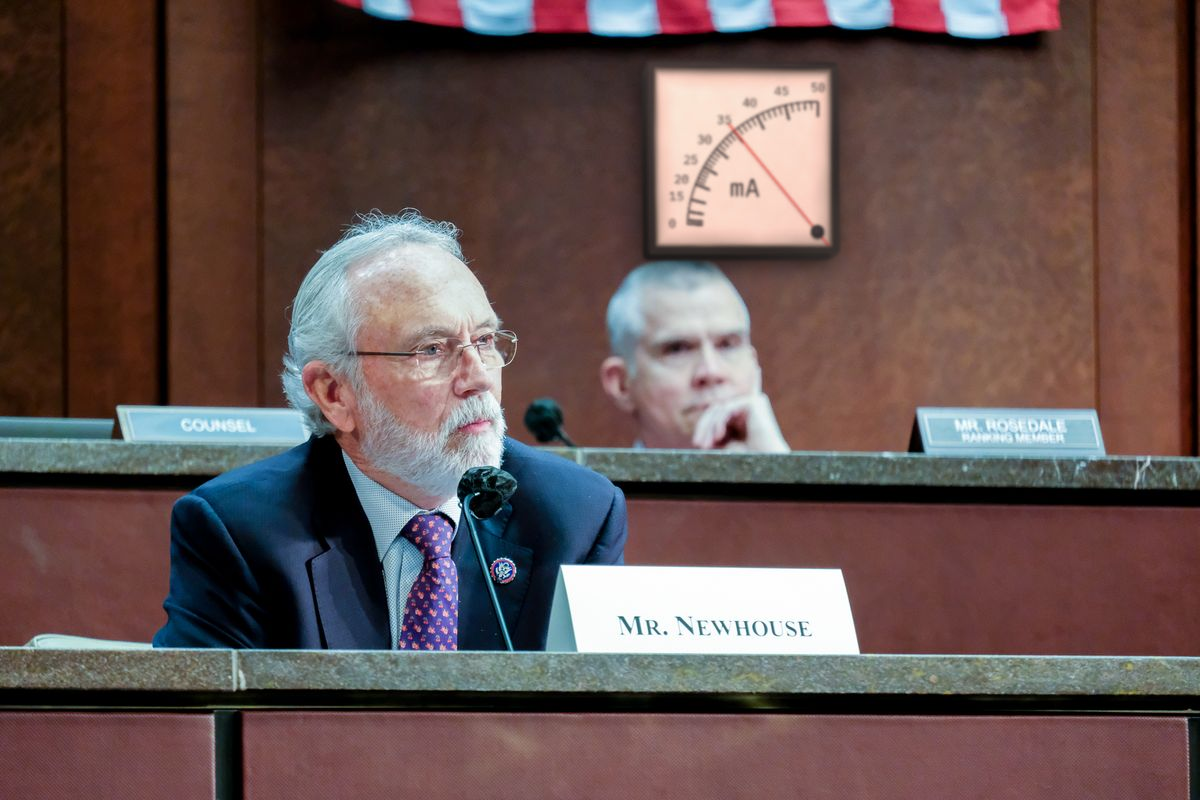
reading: 35; mA
